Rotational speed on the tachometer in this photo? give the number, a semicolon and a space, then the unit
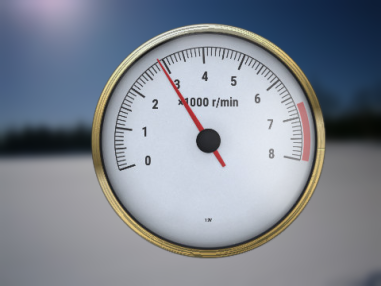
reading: 2900; rpm
